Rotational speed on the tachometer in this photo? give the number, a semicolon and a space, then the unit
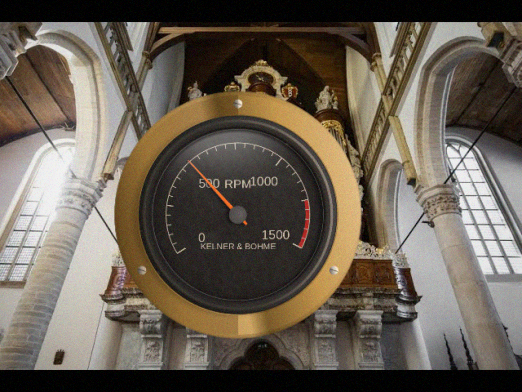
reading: 500; rpm
